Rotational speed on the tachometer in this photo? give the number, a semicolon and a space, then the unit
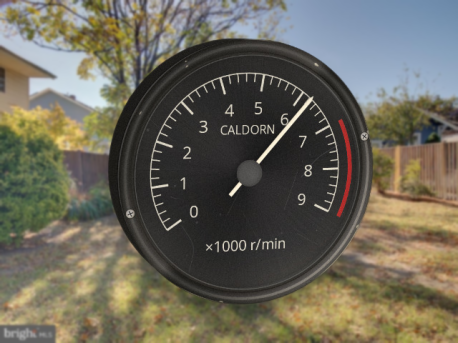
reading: 6200; rpm
